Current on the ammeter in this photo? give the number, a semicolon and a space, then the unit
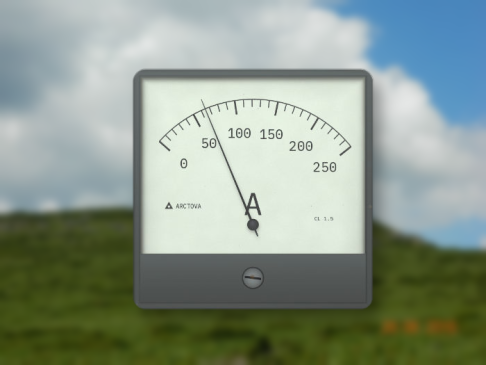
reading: 65; A
